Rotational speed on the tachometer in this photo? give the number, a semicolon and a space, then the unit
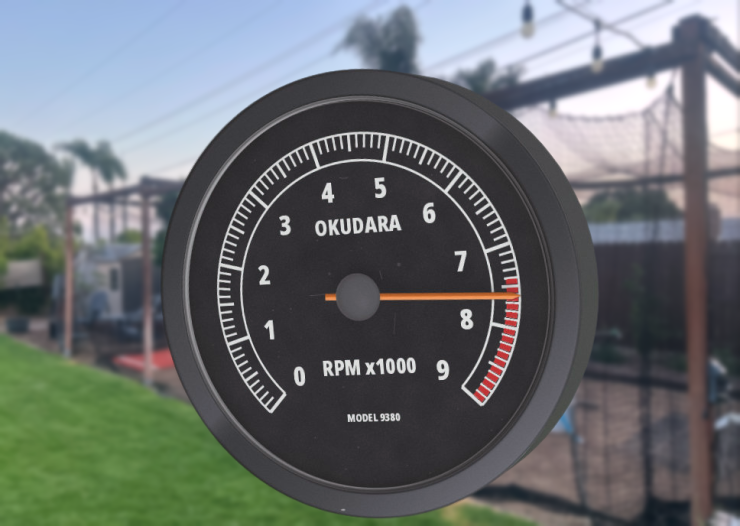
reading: 7600; rpm
